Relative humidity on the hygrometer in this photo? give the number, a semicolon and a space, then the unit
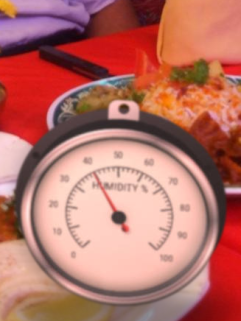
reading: 40; %
